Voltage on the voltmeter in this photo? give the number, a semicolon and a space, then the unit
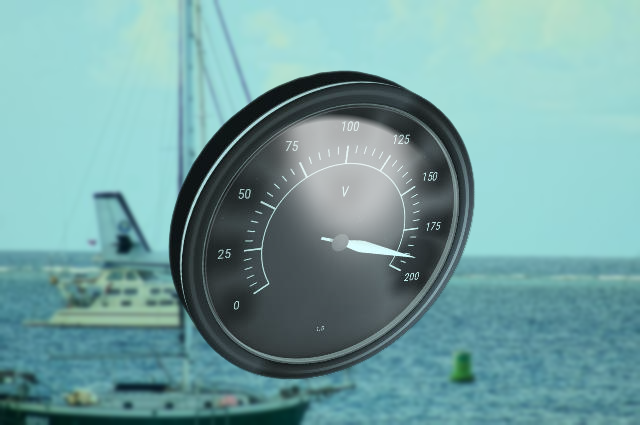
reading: 190; V
